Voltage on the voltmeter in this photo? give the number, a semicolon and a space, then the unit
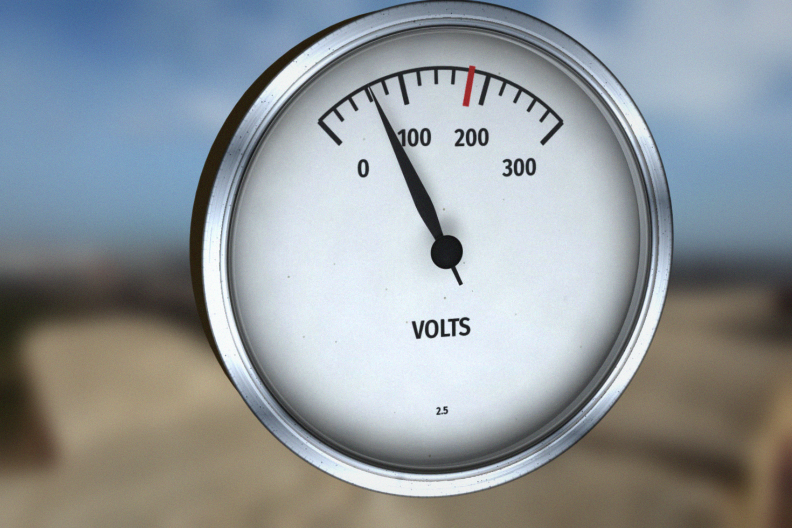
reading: 60; V
